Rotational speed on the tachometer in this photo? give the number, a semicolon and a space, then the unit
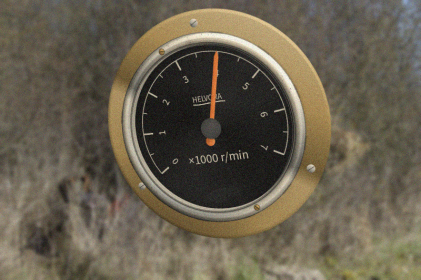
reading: 4000; rpm
